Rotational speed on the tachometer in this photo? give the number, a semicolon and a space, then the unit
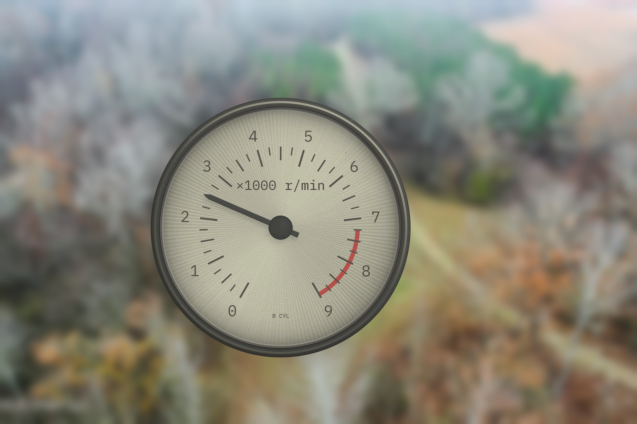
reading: 2500; rpm
